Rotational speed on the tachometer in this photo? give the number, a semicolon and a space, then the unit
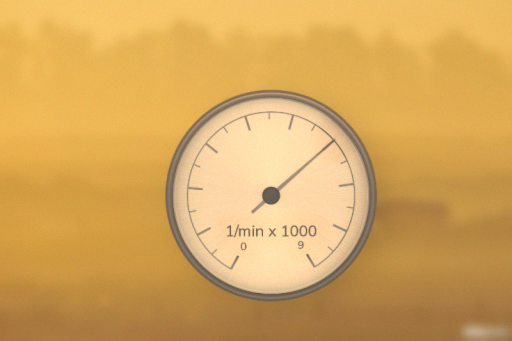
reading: 6000; rpm
